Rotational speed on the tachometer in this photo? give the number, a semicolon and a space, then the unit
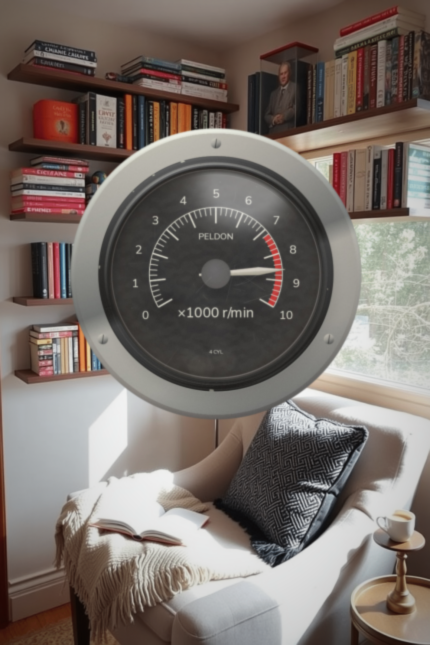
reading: 8600; rpm
